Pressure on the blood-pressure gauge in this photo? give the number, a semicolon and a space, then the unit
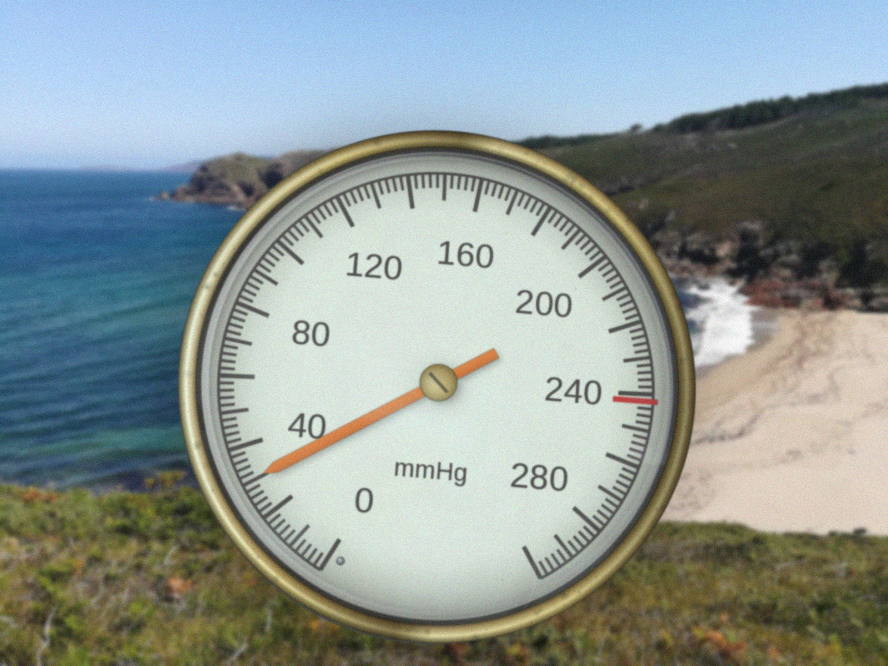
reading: 30; mmHg
